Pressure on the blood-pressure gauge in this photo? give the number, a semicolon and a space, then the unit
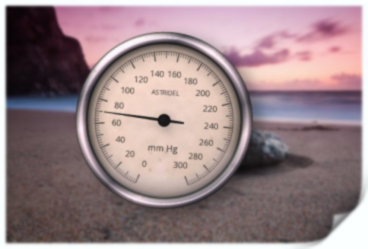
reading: 70; mmHg
